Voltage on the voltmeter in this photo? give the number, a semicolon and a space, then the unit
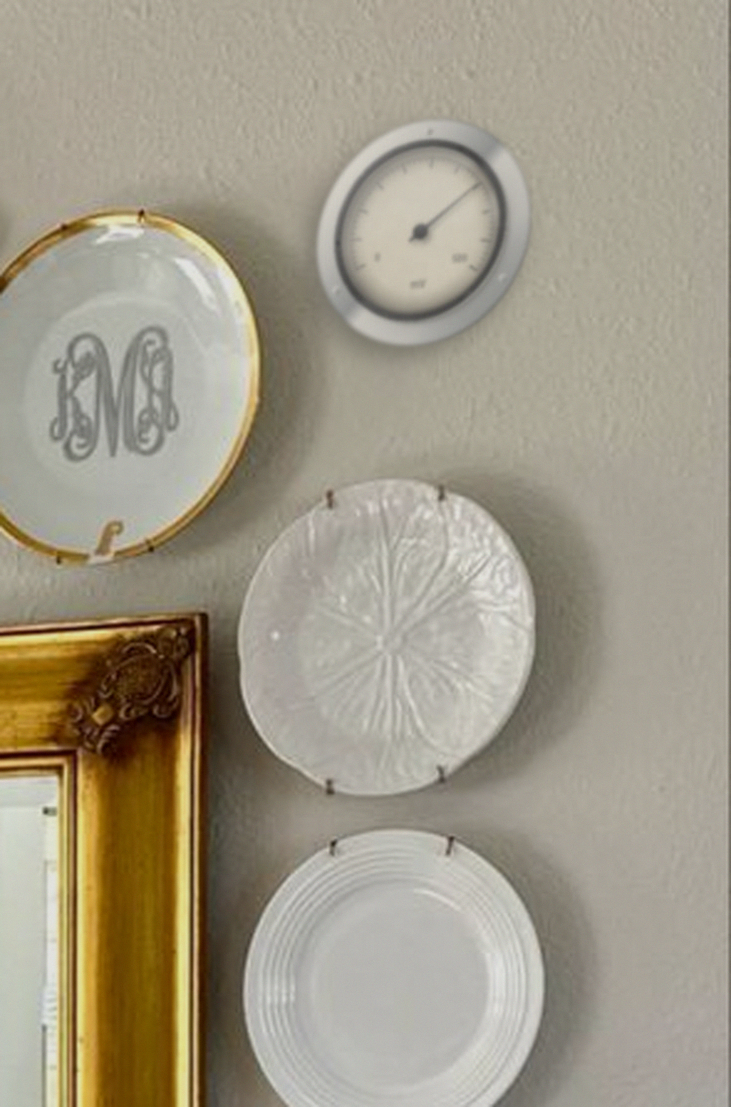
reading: 350; mV
